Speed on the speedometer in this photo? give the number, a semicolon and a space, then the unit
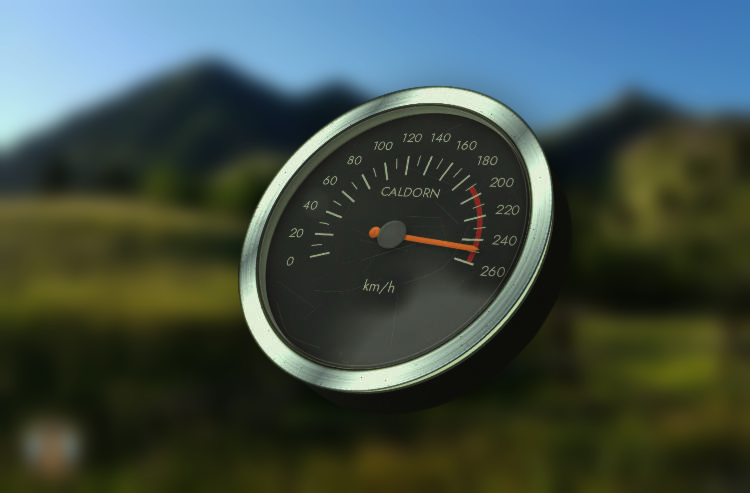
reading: 250; km/h
